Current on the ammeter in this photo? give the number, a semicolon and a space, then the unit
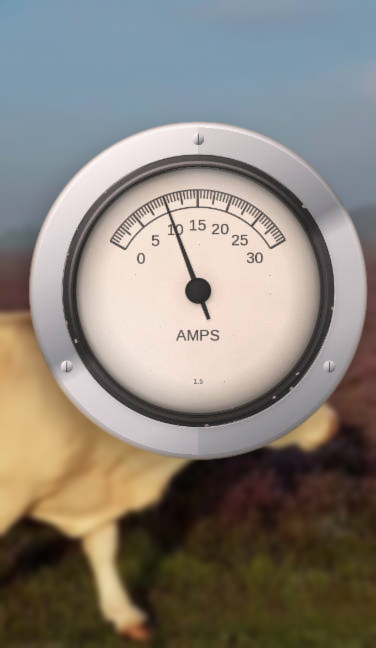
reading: 10; A
